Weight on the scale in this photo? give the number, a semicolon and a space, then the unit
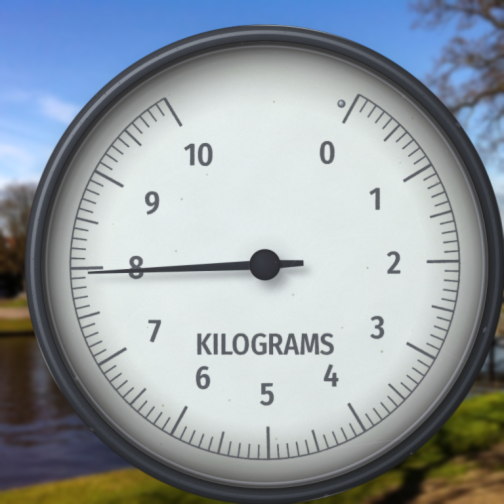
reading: 7.95; kg
